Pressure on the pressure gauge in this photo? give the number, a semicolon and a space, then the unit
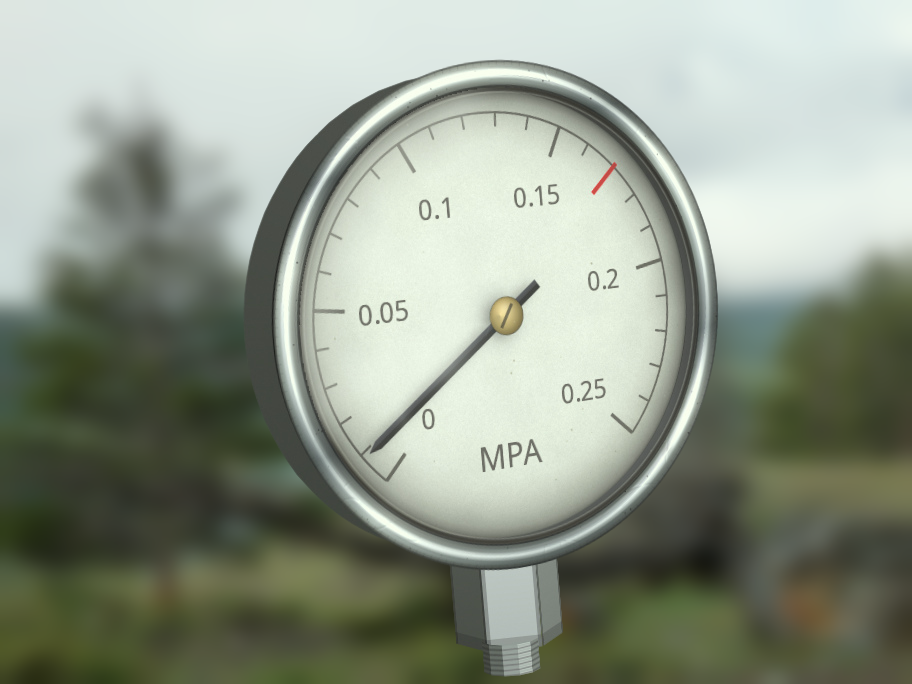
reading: 0.01; MPa
